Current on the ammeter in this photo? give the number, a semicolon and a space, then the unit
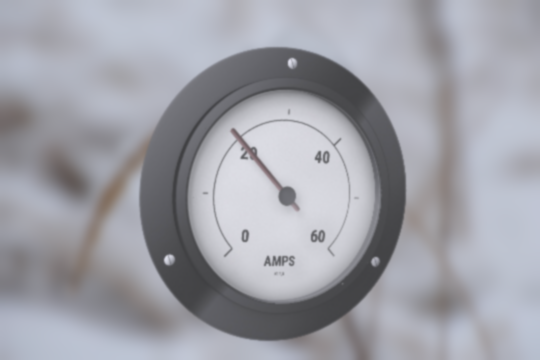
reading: 20; A
